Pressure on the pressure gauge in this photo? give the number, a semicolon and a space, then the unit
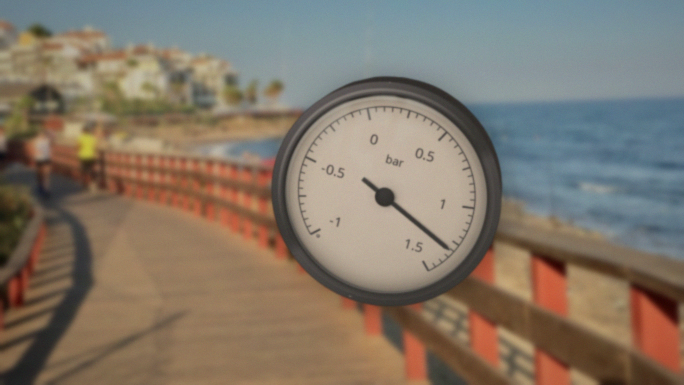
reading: 1.3; bar
